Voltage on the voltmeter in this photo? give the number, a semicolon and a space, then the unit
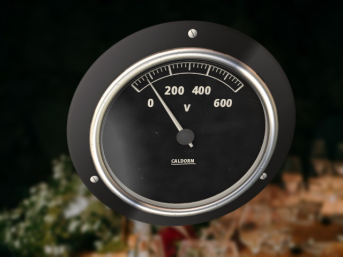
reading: 80; V
